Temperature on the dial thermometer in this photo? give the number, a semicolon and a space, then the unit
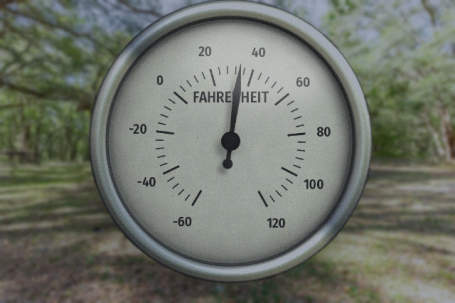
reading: 34; °F
